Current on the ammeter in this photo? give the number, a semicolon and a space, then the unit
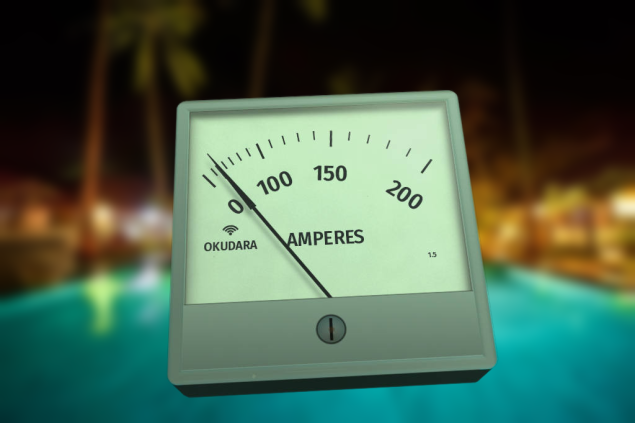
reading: 50; A
